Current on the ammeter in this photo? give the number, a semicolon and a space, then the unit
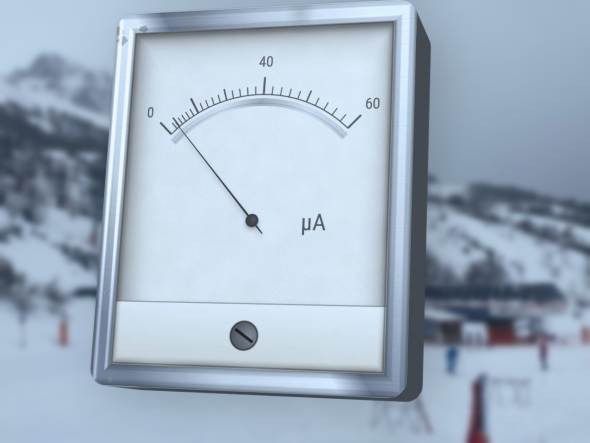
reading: 10; µA
